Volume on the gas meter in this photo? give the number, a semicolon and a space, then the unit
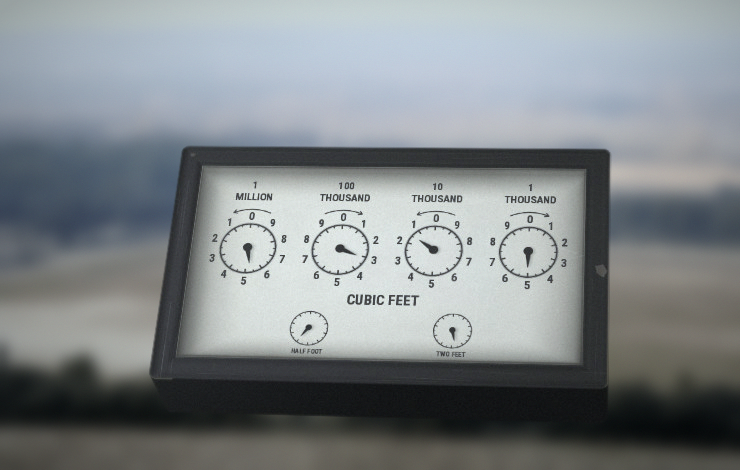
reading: 531500; ft³
